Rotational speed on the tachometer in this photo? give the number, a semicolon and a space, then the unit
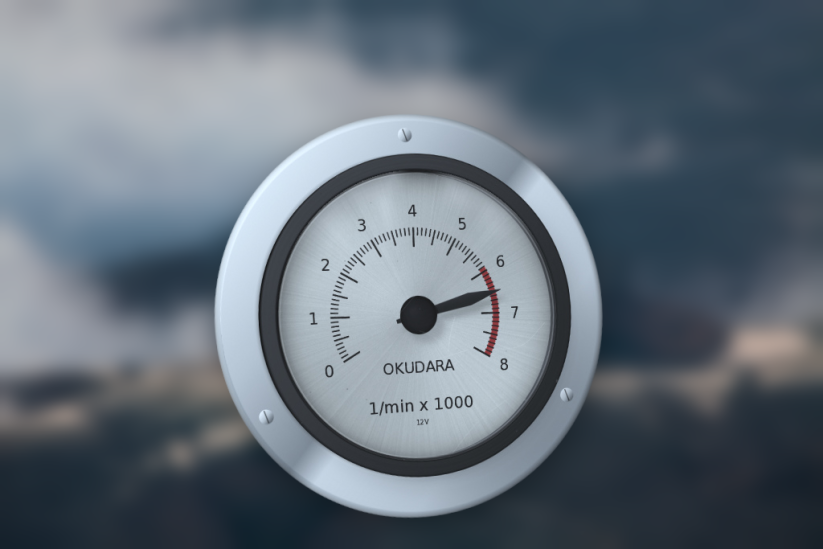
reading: 6500; rpm
